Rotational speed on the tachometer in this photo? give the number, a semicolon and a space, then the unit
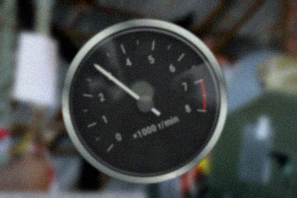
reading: 3000; rpm
